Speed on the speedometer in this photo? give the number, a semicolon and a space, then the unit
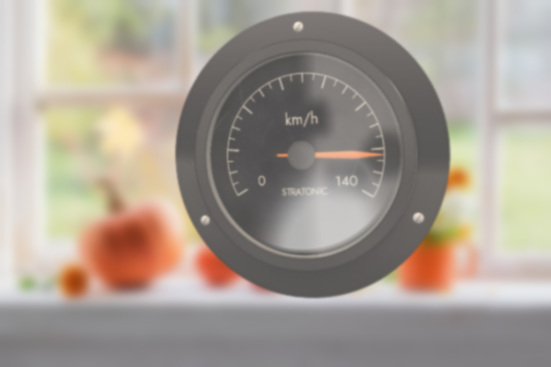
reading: 122.5; km/h
